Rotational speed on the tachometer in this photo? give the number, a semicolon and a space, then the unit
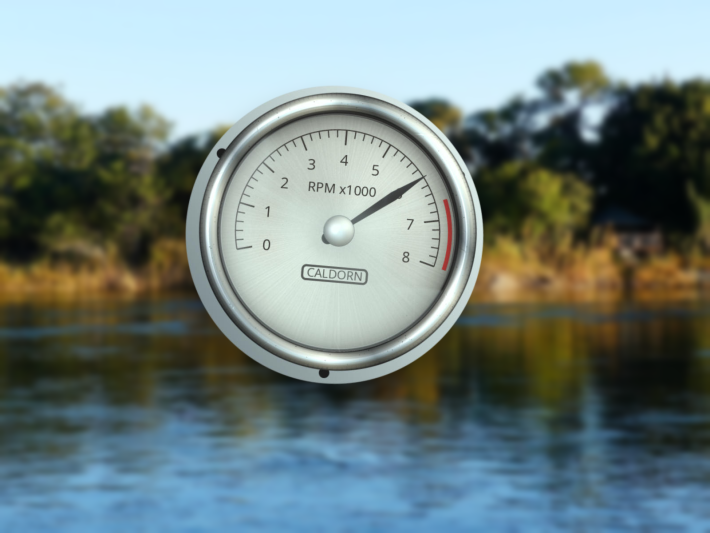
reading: 6000; rpm
